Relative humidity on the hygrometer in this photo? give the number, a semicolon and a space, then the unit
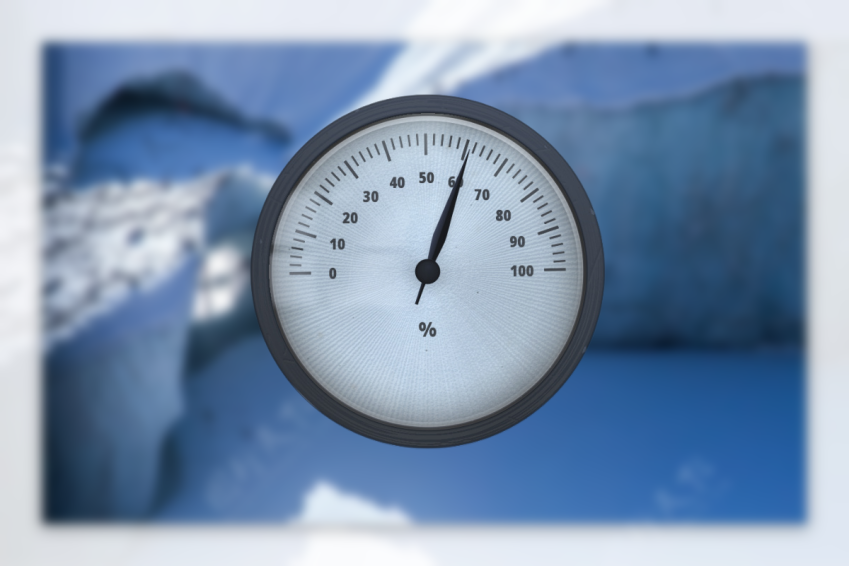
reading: 61; %
